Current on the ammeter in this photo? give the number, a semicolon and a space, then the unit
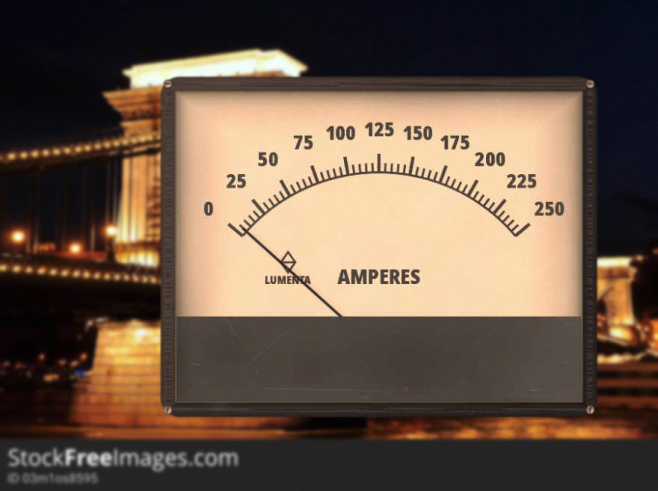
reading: 5; A
